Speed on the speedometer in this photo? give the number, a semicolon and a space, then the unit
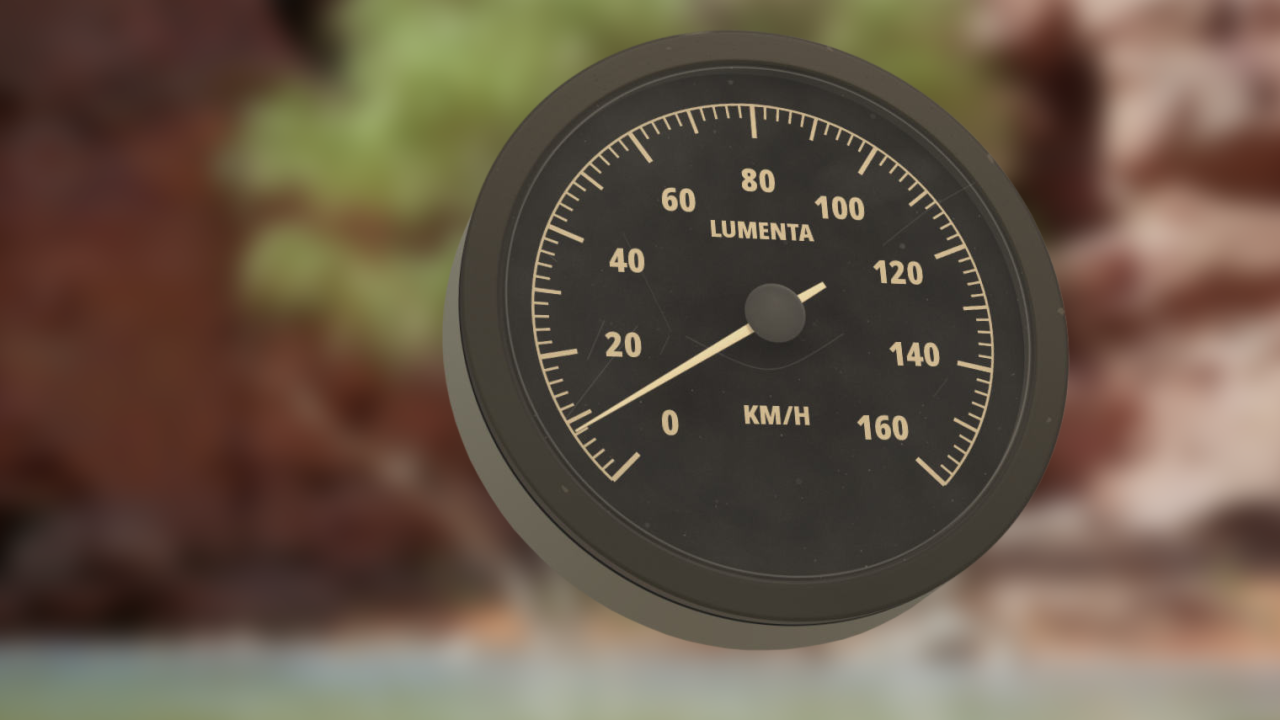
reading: 8; km/h
